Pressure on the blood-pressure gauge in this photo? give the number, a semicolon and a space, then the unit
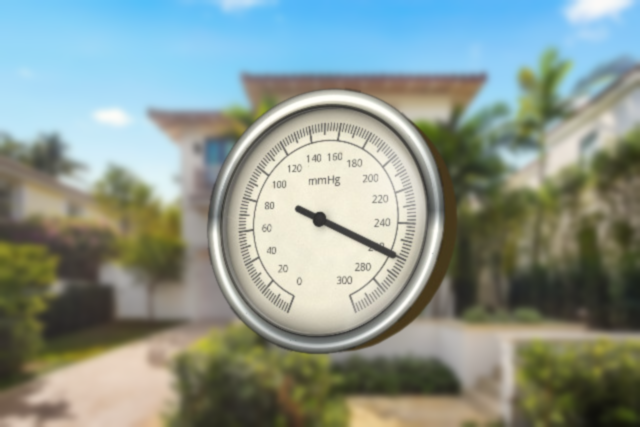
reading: 260; mmHg
